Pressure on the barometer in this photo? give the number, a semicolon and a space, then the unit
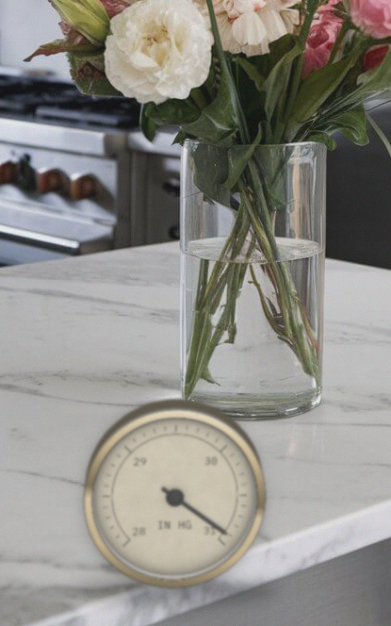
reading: 30.9; inHg
